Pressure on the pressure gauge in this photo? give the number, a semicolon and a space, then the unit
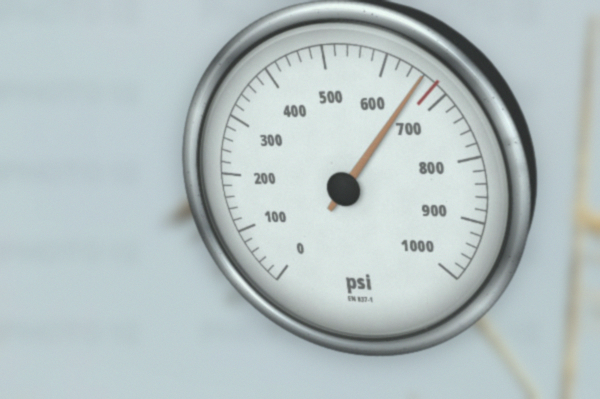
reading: 660; psi
